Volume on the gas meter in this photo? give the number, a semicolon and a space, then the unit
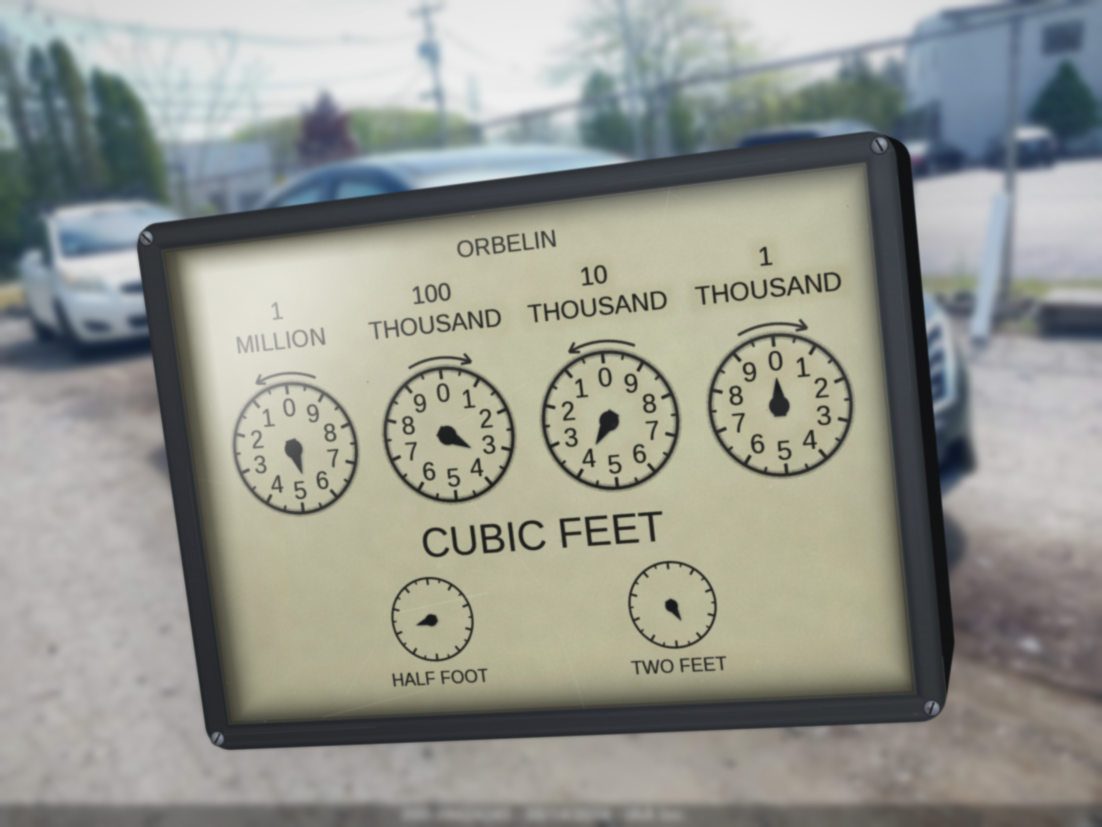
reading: 534000; ft³
